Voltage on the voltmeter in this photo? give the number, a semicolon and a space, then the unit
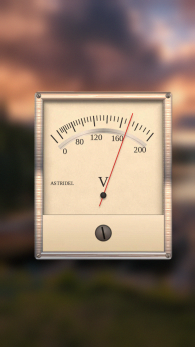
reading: 170; V
